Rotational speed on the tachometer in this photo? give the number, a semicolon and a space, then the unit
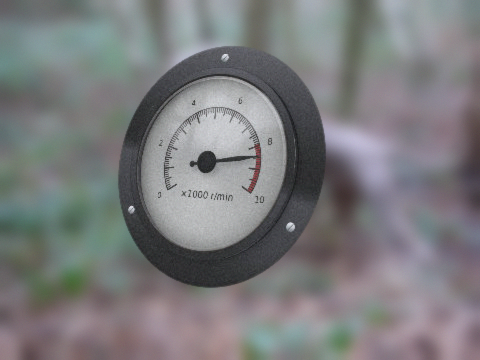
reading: 8500; rpm
